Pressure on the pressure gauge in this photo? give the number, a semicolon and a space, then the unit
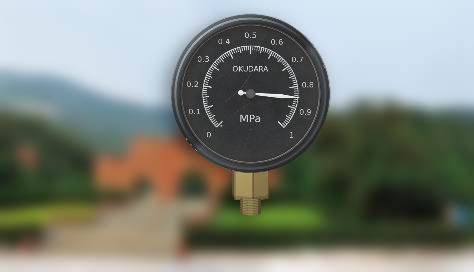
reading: 0.85; MPa
